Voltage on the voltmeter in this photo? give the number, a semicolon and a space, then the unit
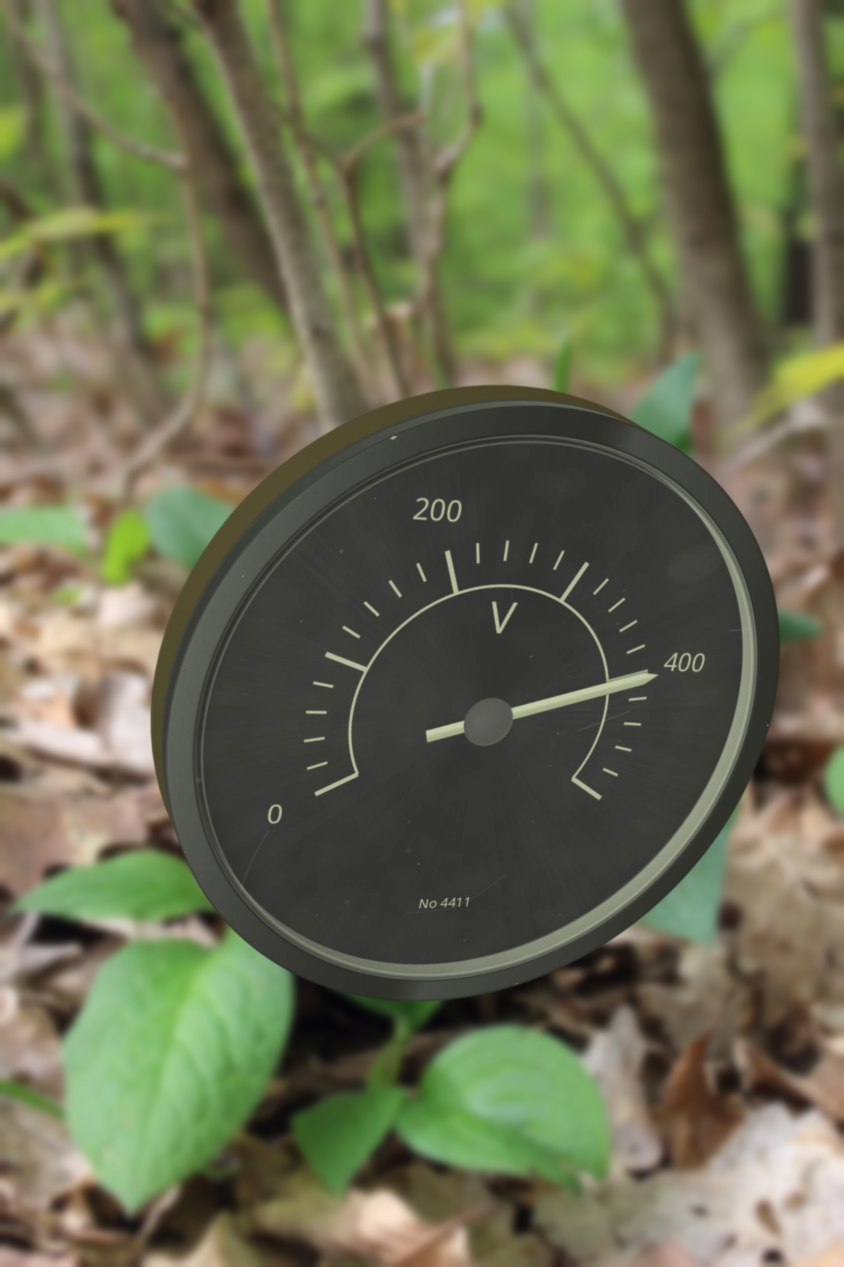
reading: 400; V
